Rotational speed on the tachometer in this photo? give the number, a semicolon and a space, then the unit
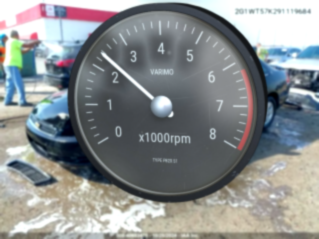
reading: 2400; rpm
